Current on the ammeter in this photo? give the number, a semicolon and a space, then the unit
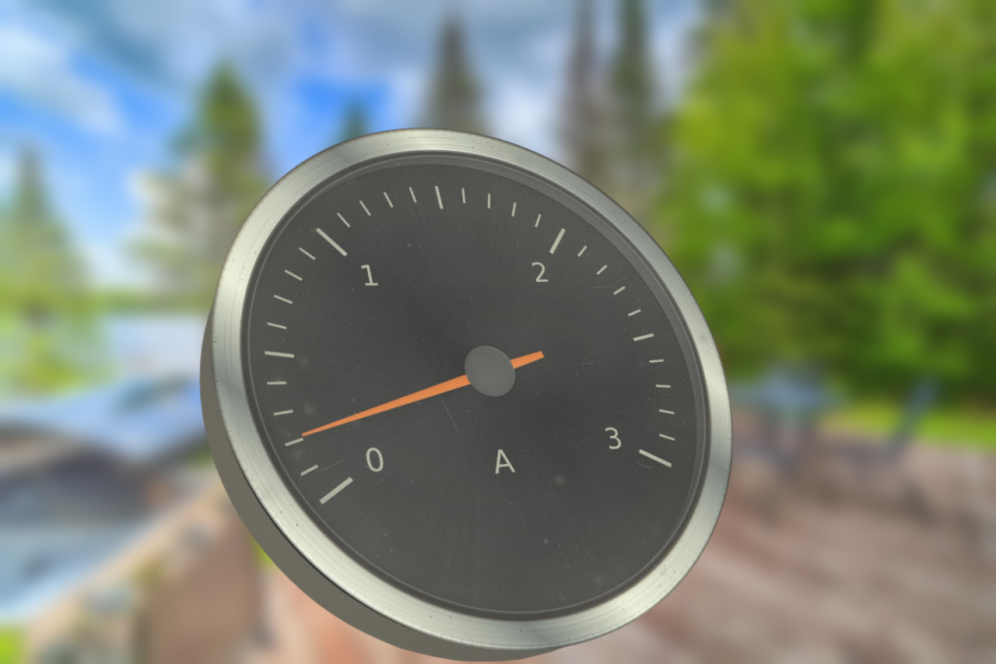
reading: 0.2; A
